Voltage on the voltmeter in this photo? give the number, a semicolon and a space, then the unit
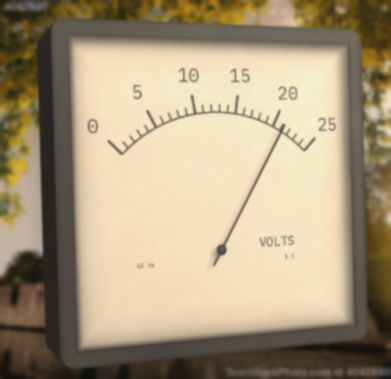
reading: 21; V
